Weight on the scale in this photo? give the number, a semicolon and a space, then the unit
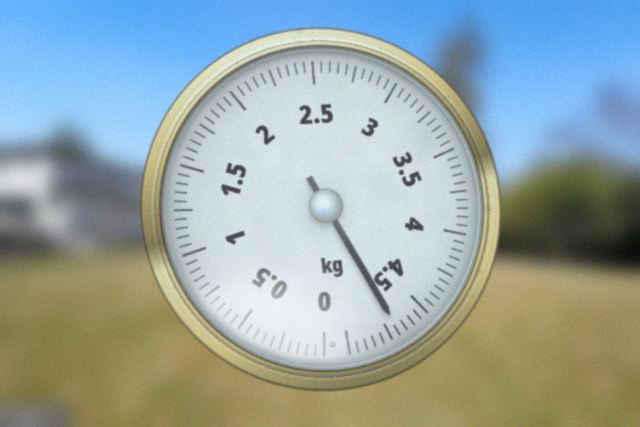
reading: 4.7; kg
